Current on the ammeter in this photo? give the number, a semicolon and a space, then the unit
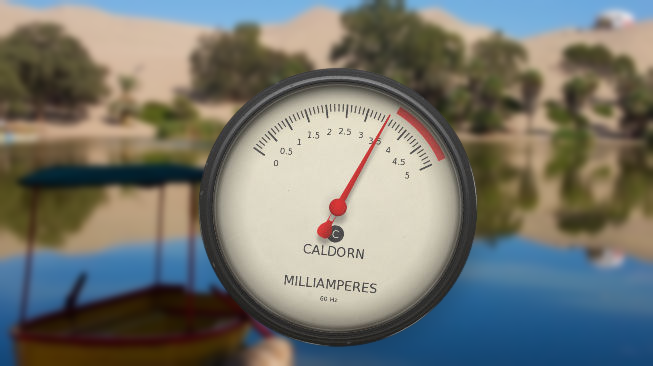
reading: 3.5; mA
